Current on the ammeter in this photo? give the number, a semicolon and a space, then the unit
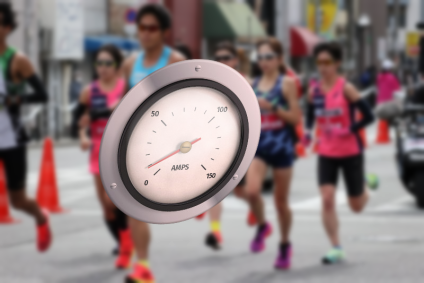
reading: 10; A
